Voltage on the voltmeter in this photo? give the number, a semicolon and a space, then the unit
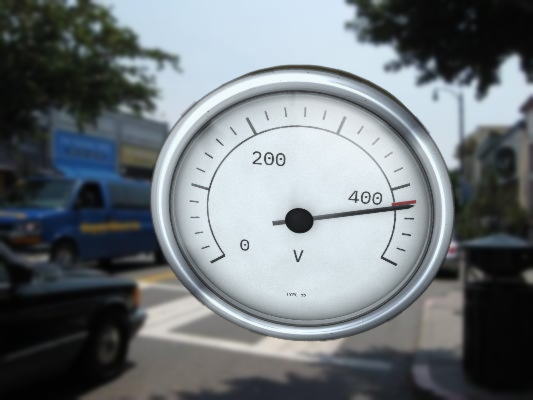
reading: 420; V
